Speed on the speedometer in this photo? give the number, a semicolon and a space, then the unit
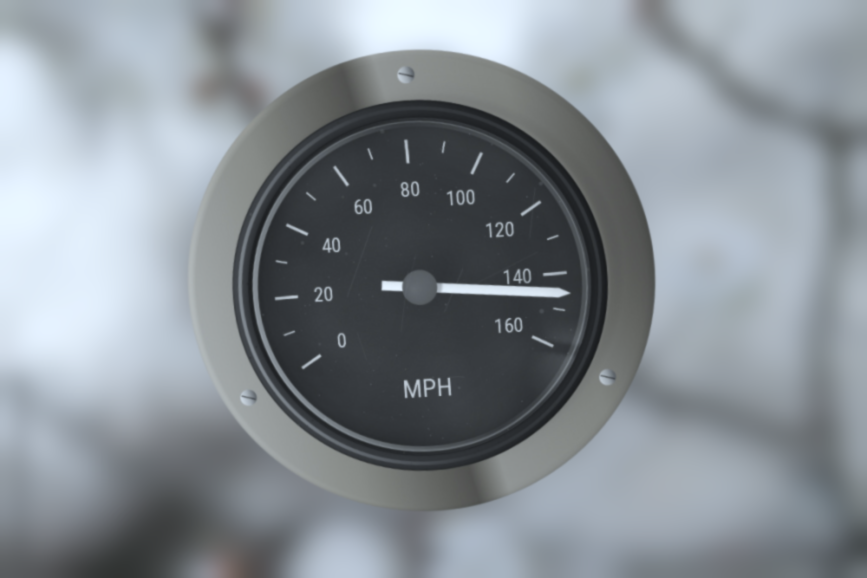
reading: 145; mph
